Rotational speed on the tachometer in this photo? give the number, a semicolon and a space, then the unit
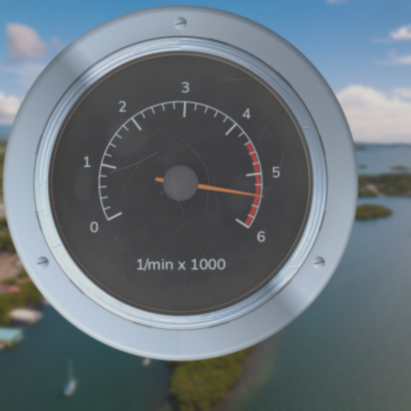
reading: 5400; rpm
